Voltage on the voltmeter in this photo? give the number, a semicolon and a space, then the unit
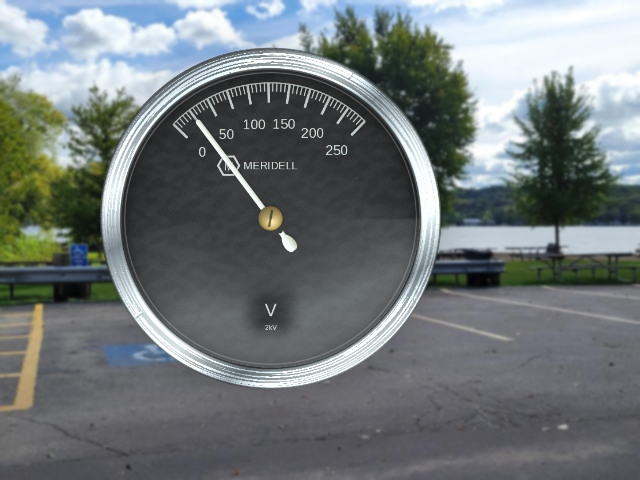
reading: 25; V
